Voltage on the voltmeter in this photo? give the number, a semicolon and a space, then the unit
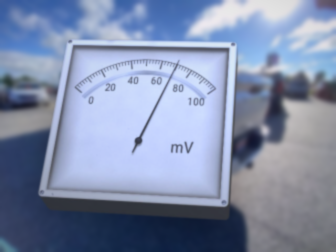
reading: 70; mV
